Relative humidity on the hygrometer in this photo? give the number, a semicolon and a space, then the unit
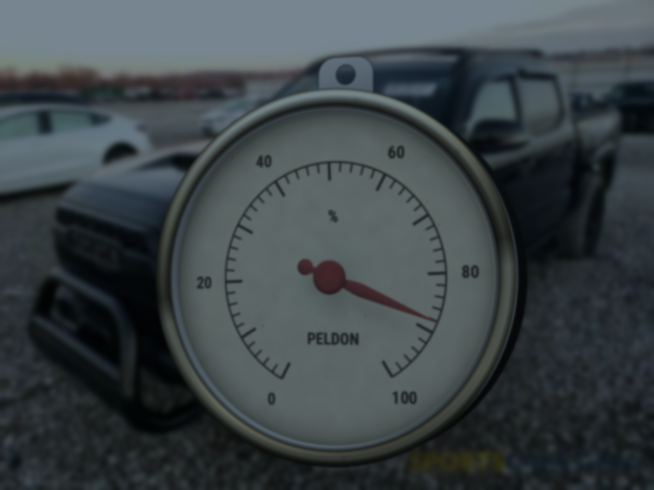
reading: 88; %
